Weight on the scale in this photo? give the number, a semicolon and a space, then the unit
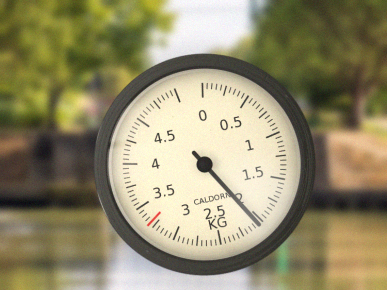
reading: 2.05; kg
